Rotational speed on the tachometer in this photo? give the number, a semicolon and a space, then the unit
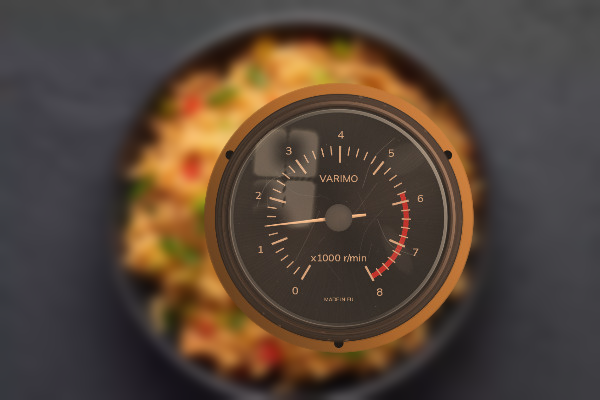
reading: 1400; rpm
